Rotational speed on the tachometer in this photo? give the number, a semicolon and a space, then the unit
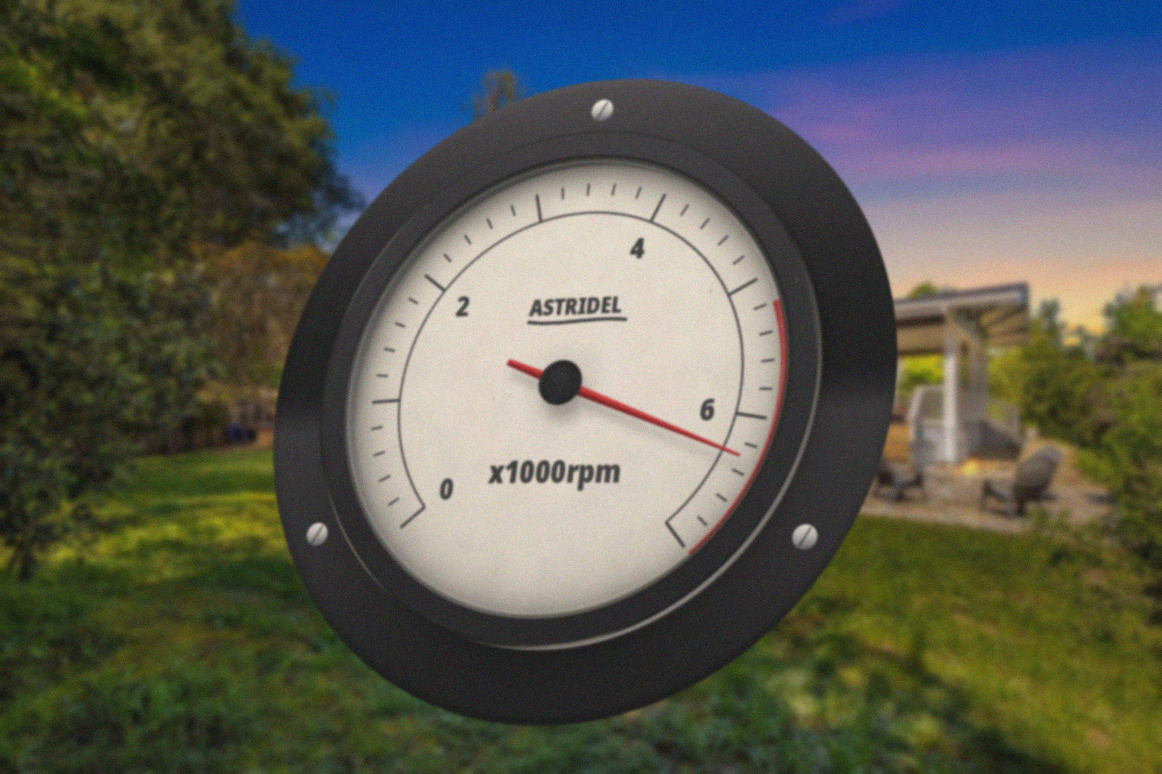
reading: 6300; rpm
